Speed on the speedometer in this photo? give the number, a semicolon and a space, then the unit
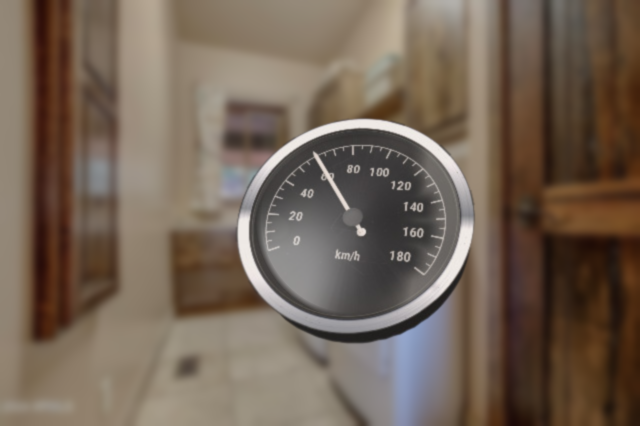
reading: 60; km/h
